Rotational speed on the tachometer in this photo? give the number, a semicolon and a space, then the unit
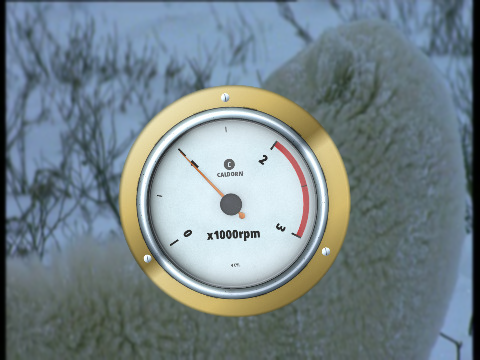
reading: 1000; rpm
